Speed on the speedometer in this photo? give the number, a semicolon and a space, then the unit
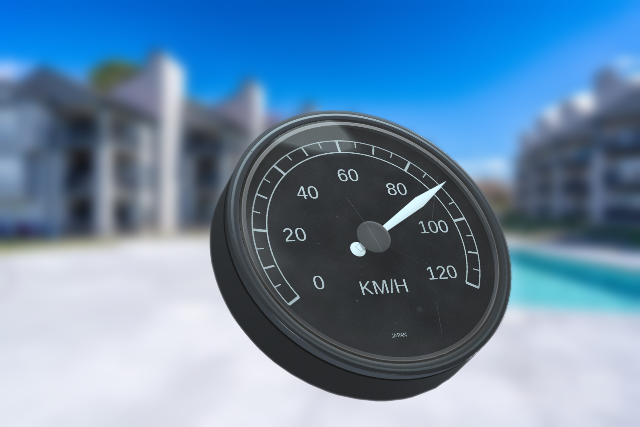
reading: 90; km/h
